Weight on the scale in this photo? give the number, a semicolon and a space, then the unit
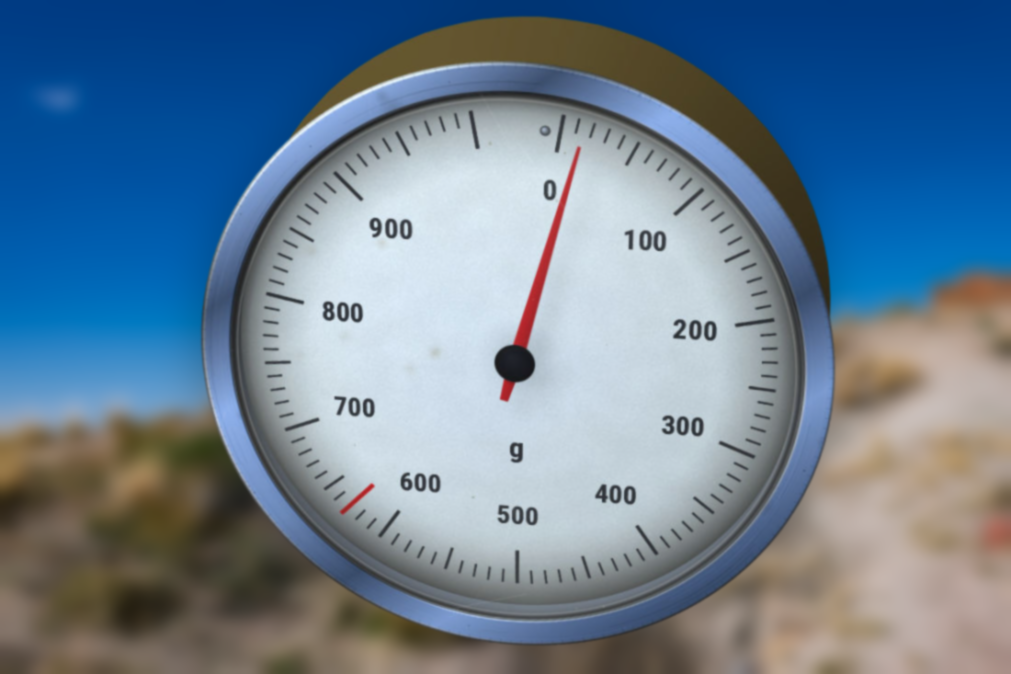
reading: 15; g
